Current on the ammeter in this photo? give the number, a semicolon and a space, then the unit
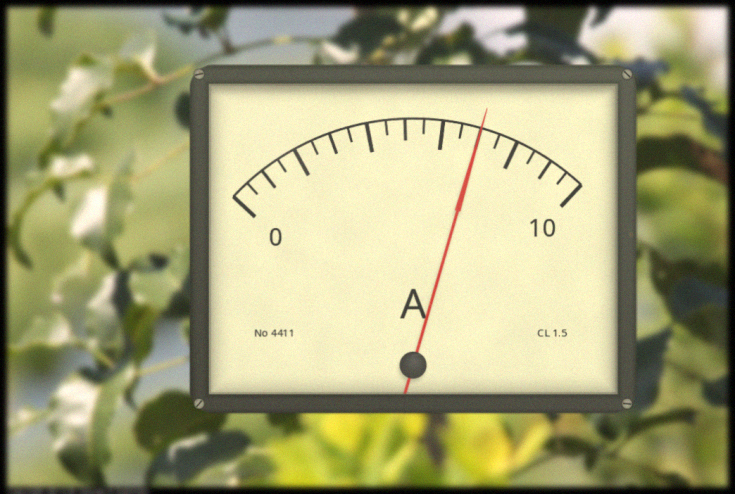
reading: 7; A
